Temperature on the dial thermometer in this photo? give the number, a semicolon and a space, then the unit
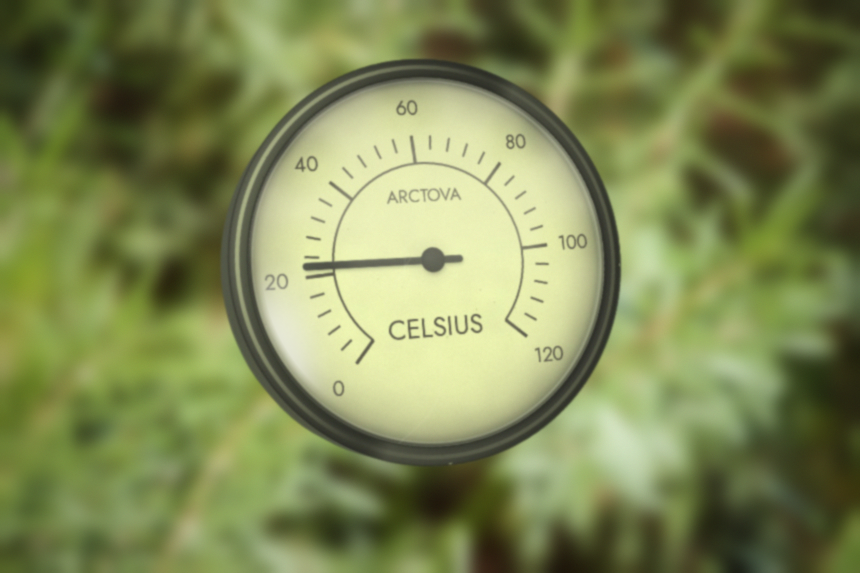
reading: 22; °C
